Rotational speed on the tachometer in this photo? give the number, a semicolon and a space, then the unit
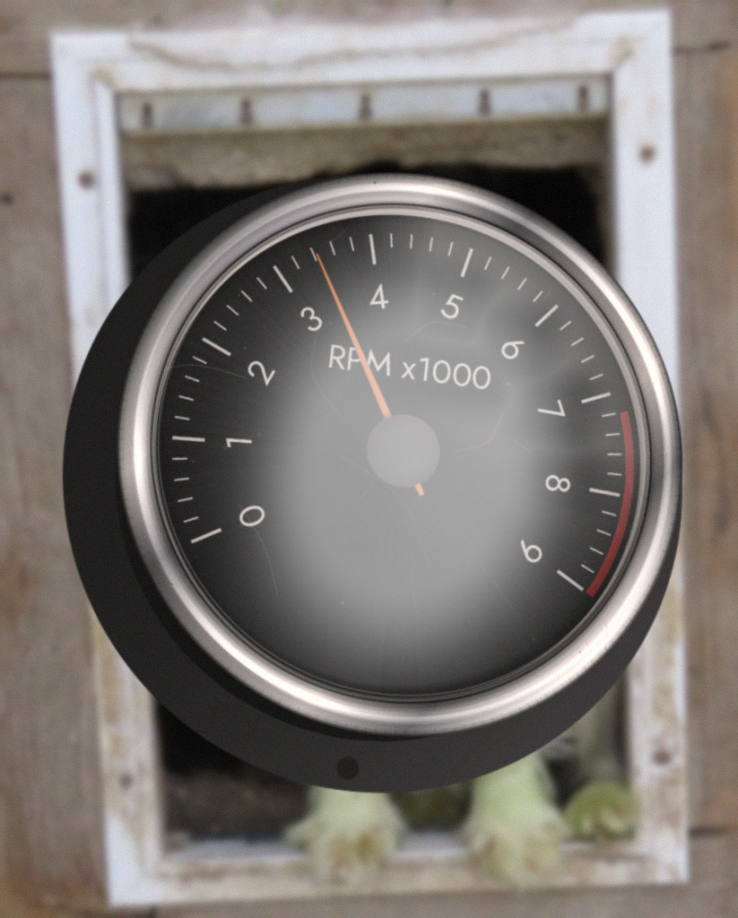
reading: 3400; rpm
